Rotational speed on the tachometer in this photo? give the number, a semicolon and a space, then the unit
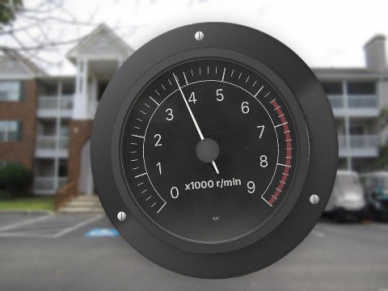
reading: 3800; rpm
